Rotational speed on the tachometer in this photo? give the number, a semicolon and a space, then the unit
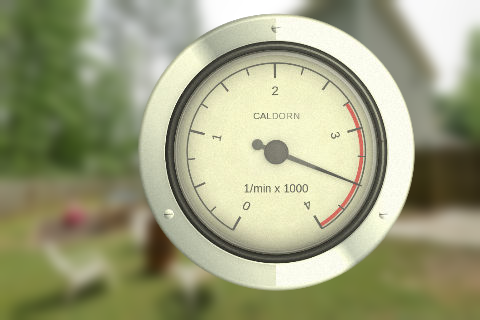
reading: 3500; rpm
